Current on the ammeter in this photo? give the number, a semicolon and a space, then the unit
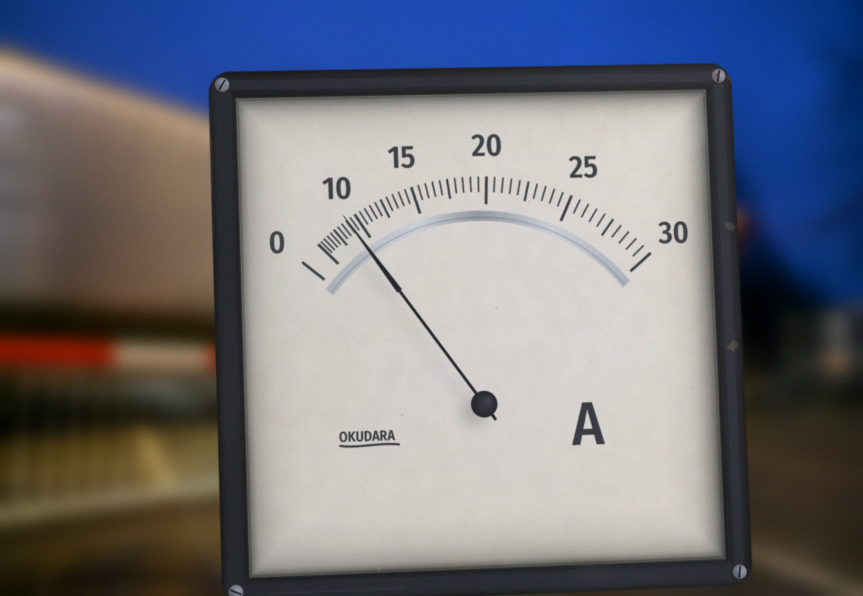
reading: 9; A
